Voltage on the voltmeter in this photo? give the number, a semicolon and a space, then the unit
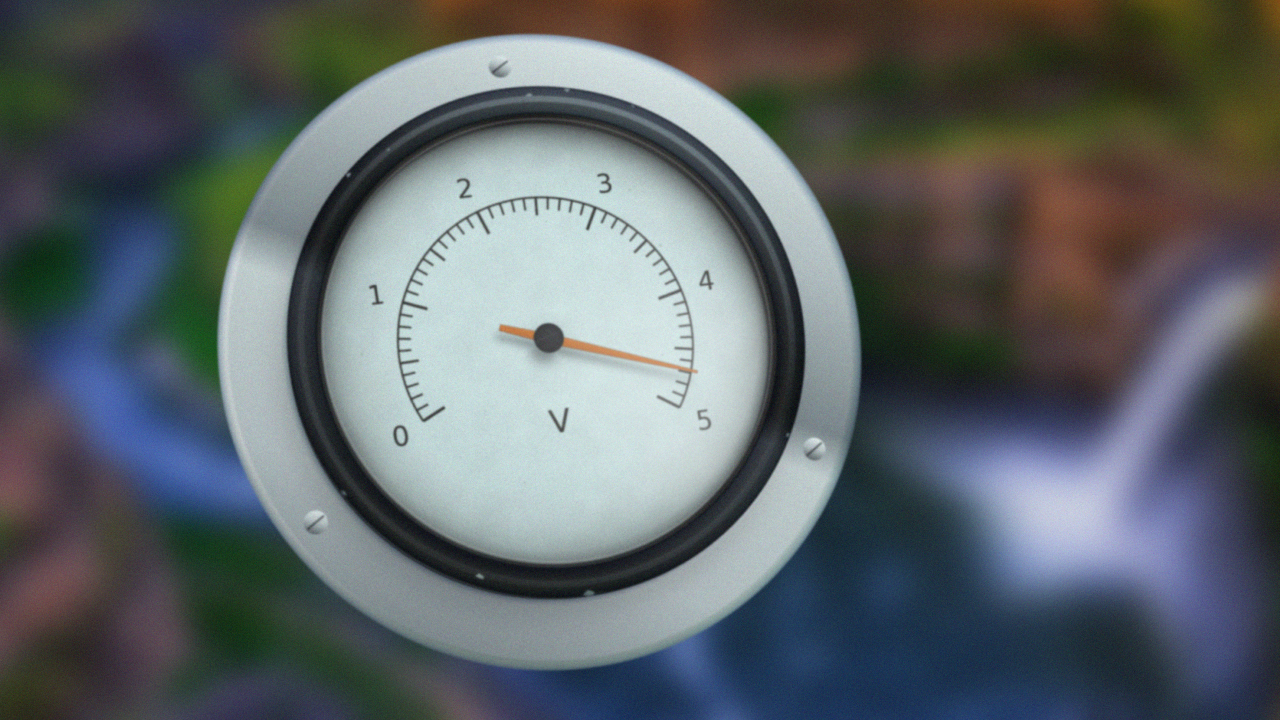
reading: 4.7; V
